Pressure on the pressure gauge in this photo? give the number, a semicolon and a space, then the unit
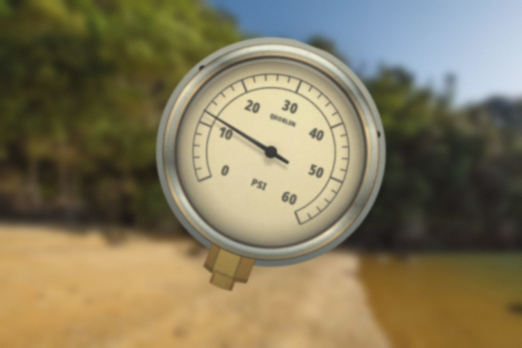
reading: 12; psi
